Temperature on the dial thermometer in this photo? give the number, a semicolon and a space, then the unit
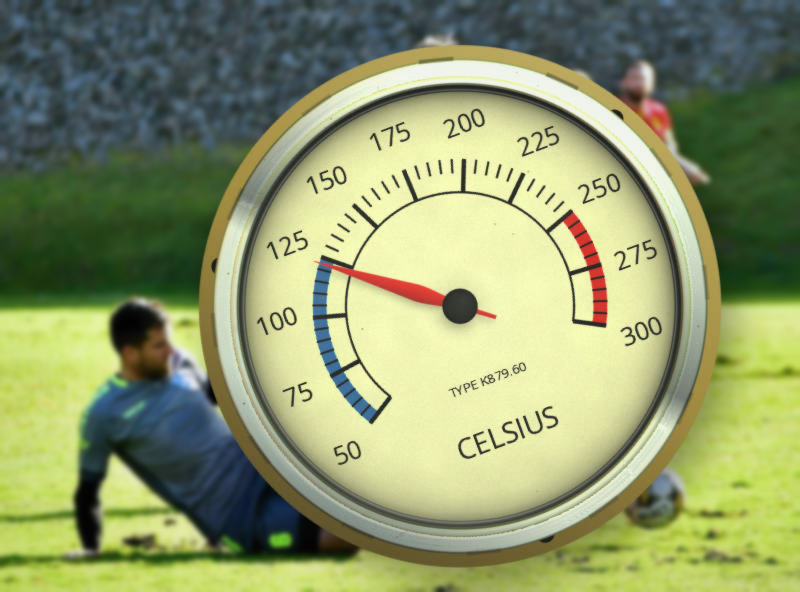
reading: 122.5; °C
